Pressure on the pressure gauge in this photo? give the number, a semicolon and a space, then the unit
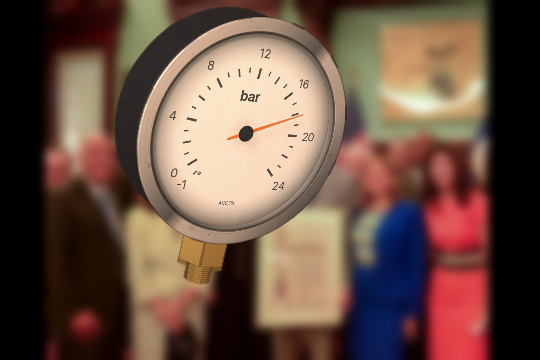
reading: 18; bar
